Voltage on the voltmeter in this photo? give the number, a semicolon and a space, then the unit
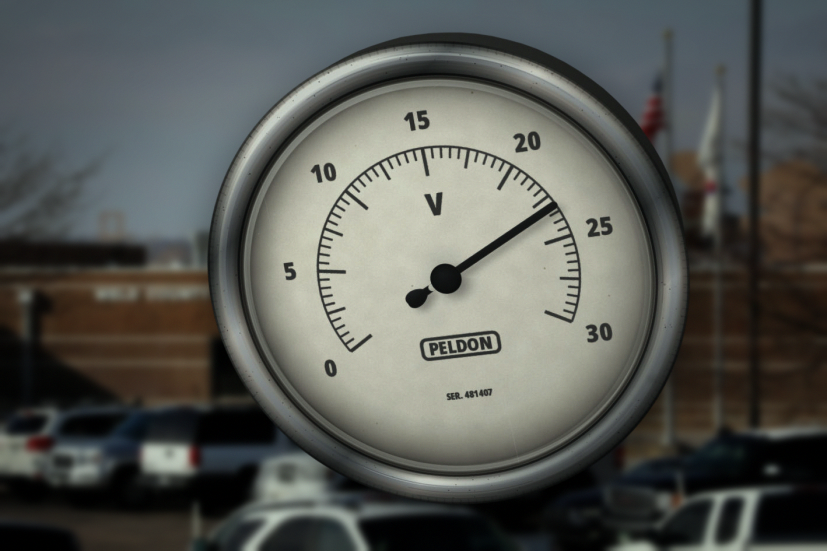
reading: 23; V
